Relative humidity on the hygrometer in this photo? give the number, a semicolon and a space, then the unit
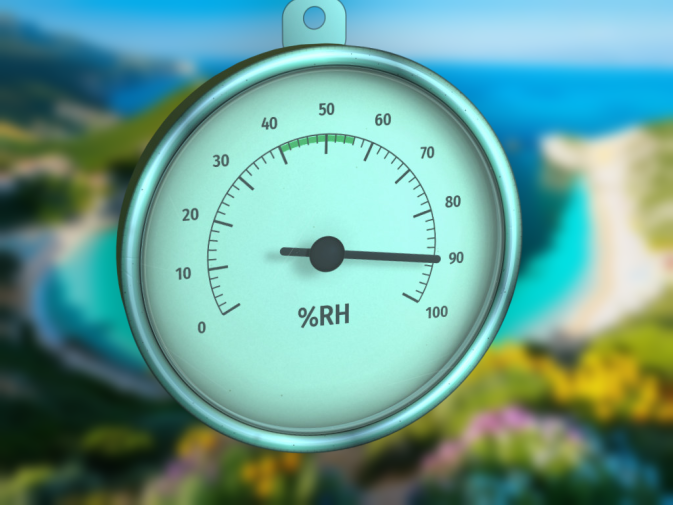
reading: 90; %
